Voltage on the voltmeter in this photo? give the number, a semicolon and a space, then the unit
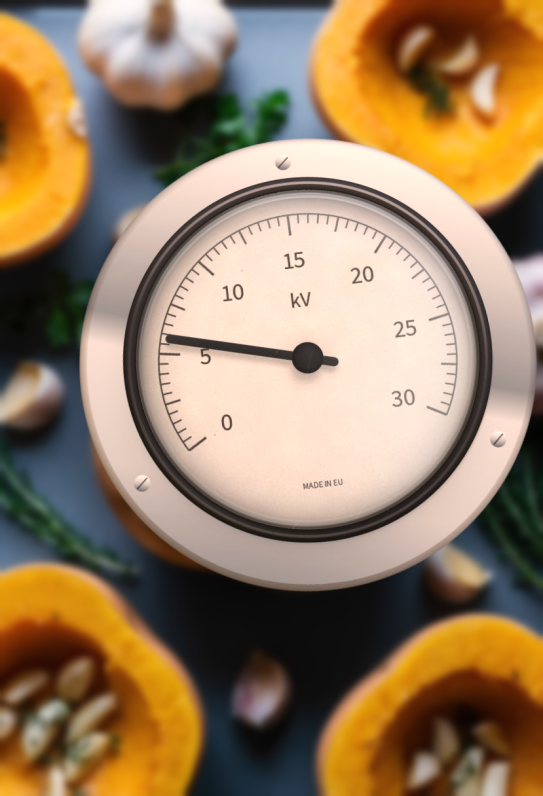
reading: 5.75; kV
